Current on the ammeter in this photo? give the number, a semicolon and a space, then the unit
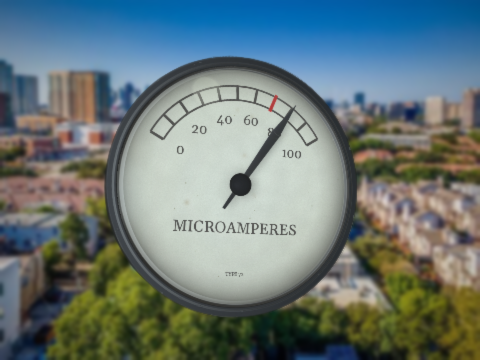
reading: 80; µA
